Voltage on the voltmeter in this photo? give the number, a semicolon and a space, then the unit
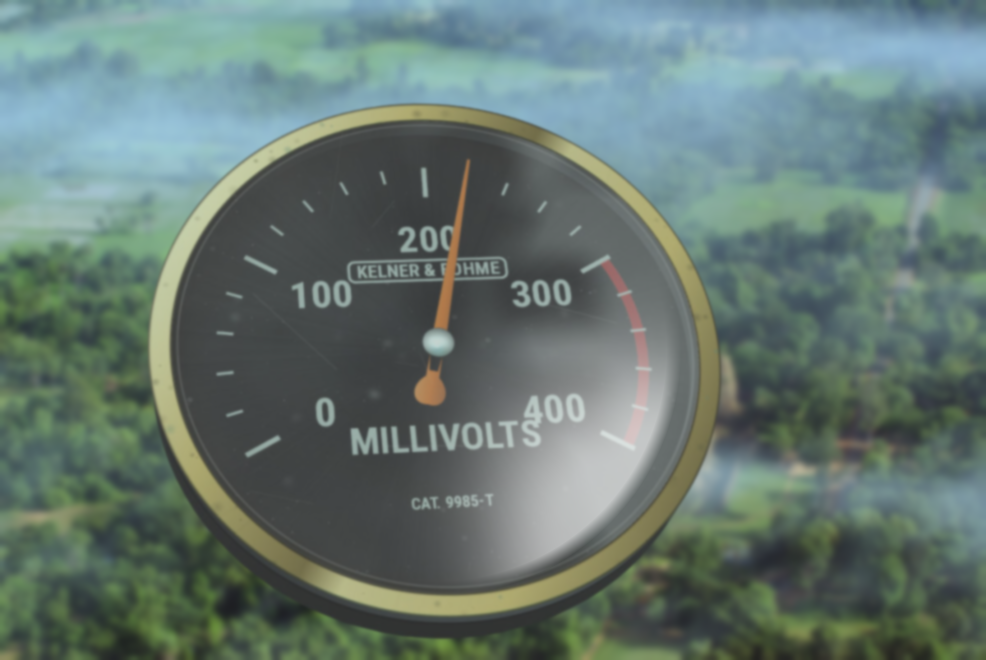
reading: 220; mV
